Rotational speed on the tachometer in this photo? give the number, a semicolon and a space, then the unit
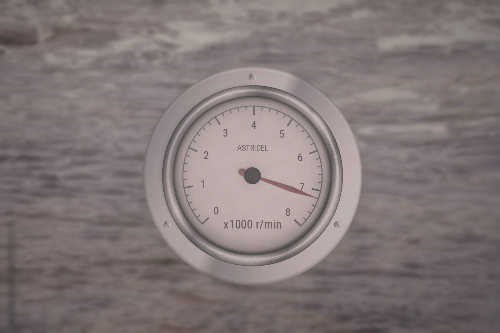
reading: 7200; rpm
